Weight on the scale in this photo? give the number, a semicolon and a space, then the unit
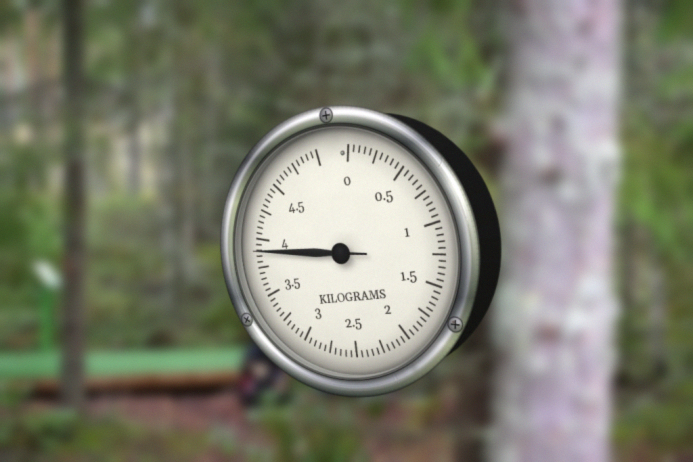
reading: 3.9; kg
